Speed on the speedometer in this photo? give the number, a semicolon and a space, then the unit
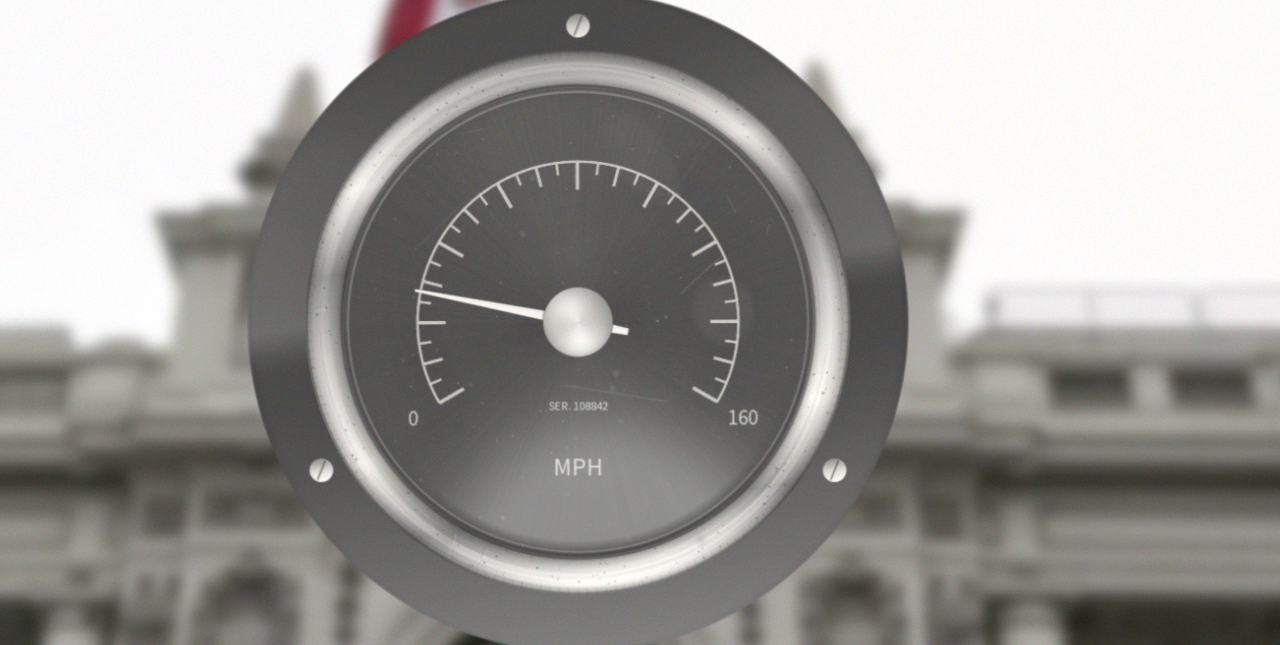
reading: 27.5; mph
